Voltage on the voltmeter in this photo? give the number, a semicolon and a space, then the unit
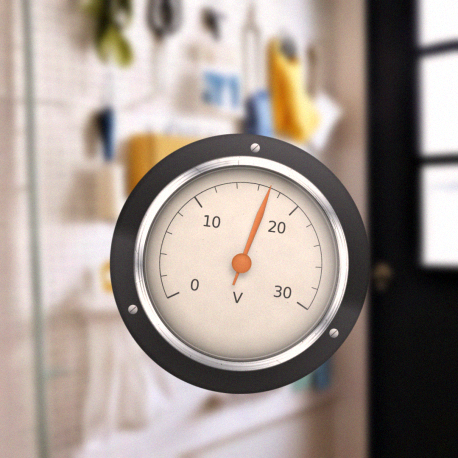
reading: 17; V
